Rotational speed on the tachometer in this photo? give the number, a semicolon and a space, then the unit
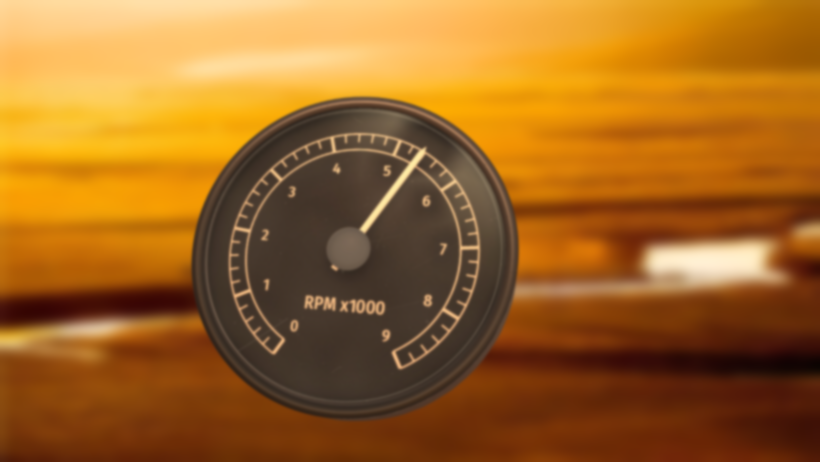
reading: 5400; rpm
